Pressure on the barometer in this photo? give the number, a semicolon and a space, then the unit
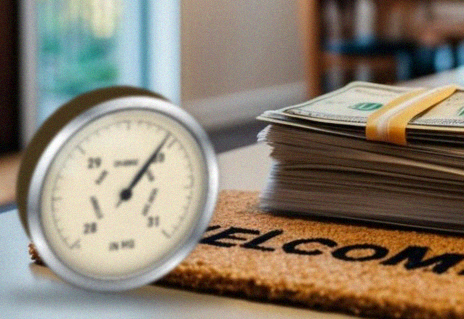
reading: 29.9; inHg
